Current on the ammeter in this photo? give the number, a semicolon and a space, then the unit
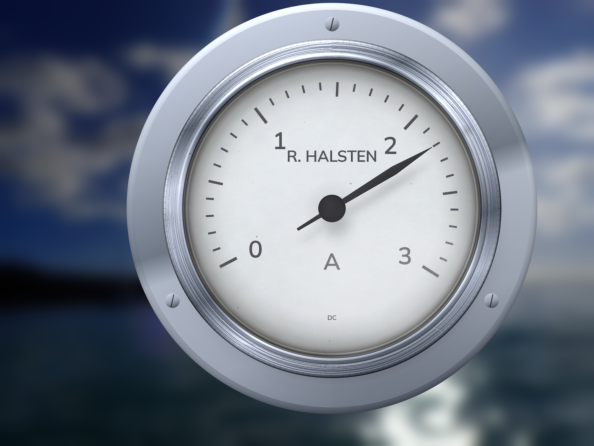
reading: 2.2; A
